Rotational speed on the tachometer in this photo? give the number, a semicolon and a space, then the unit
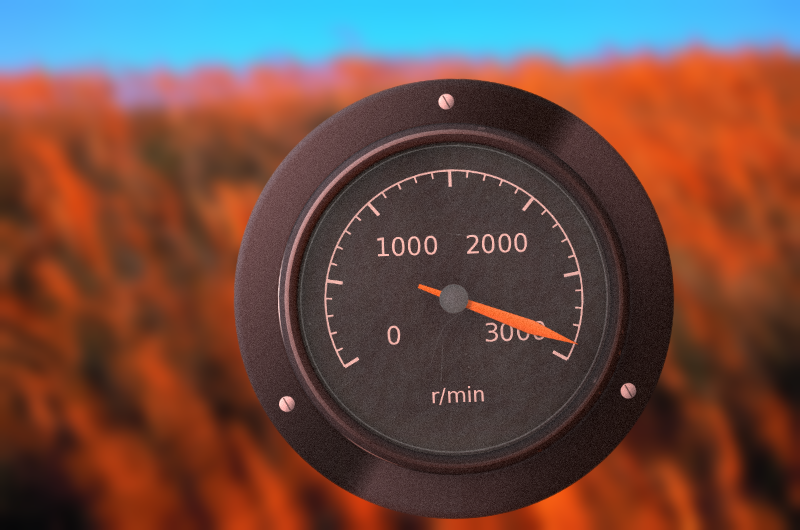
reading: 2900; rpm
